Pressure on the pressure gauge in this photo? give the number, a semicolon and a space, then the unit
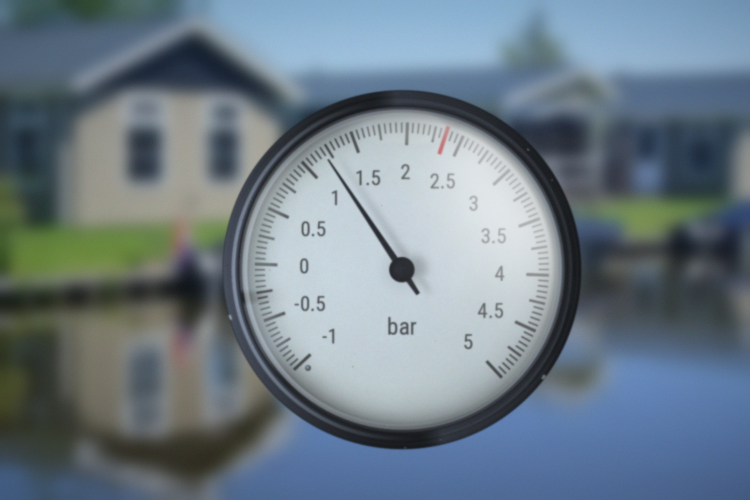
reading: 1.2; bar
